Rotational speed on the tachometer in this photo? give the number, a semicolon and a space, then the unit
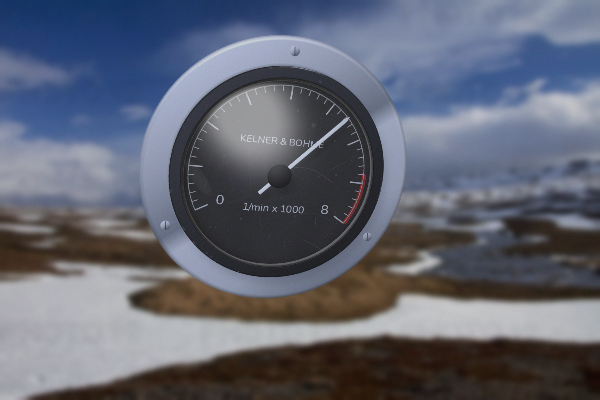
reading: 5400; rpm
